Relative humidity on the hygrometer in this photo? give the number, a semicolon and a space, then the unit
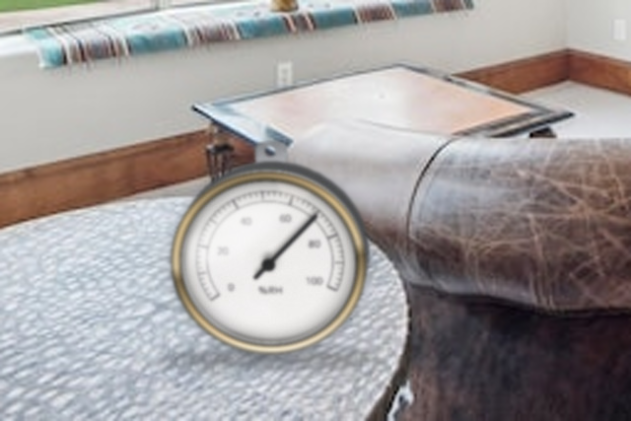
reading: 70; %
